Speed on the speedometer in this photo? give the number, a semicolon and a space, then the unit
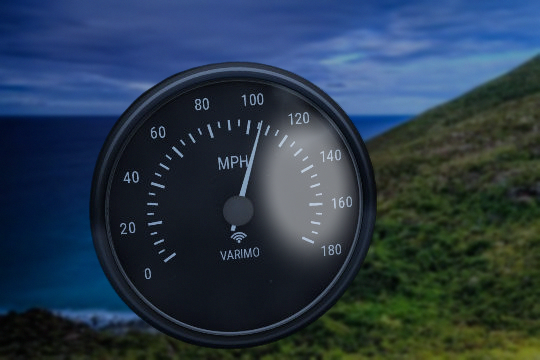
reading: 105; mph
